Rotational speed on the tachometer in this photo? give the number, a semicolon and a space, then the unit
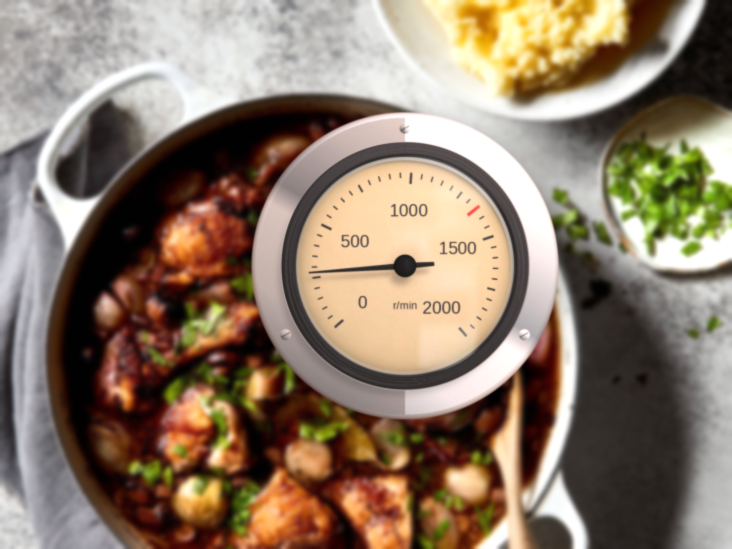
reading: 275; rpm
